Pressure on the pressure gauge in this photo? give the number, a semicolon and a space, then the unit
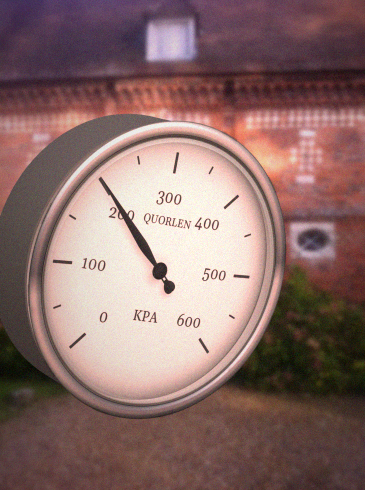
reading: 200; kPa
